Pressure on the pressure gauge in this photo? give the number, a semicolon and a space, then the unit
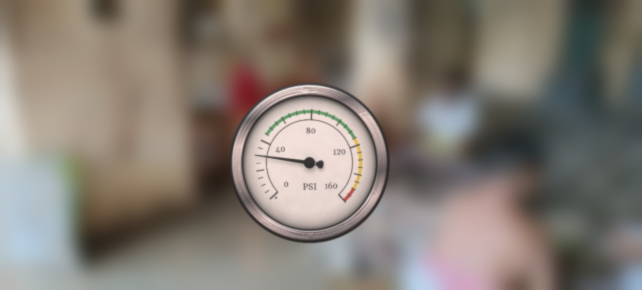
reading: 30; psi
